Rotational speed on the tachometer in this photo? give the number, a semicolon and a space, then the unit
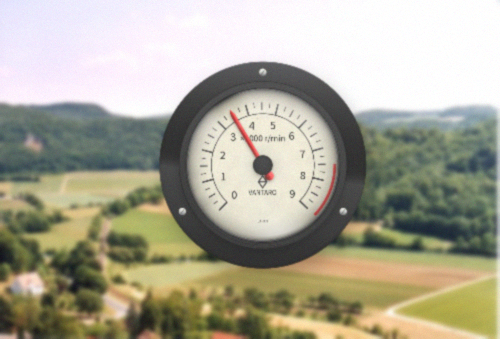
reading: 3500; rpm
